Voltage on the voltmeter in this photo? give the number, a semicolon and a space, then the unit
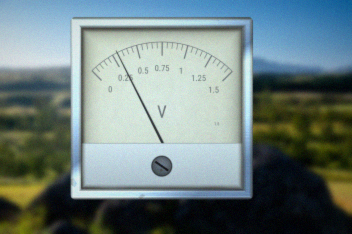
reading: 0.3; V
